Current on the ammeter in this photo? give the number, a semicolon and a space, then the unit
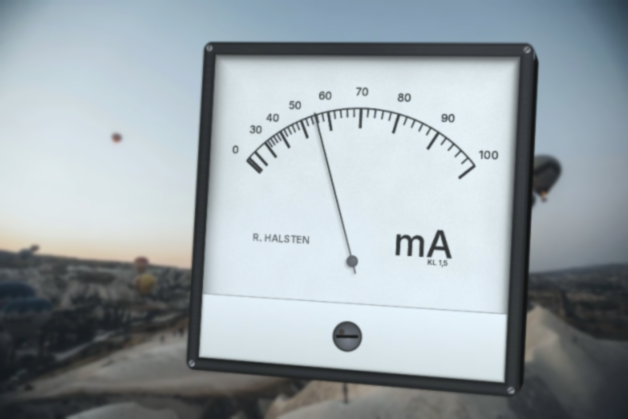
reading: 56; mA
